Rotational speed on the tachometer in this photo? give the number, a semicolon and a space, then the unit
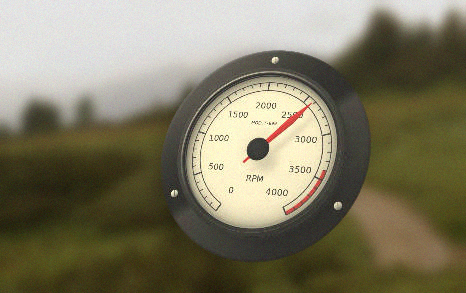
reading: 2600; rpm
